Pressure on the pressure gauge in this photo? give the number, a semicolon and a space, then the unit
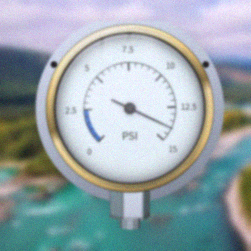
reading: 14; psi
